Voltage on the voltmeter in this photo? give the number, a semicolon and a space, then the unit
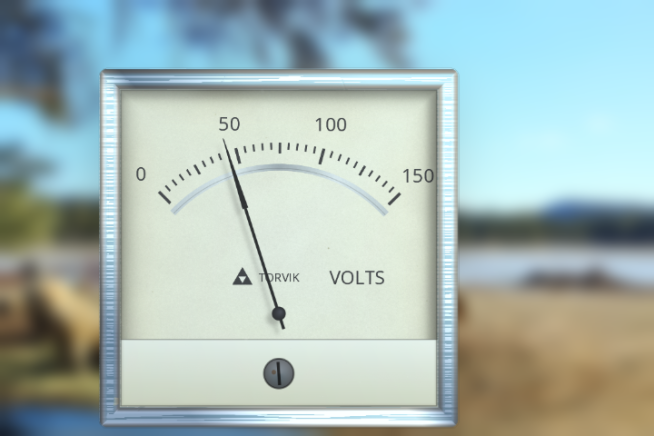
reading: 45; V
